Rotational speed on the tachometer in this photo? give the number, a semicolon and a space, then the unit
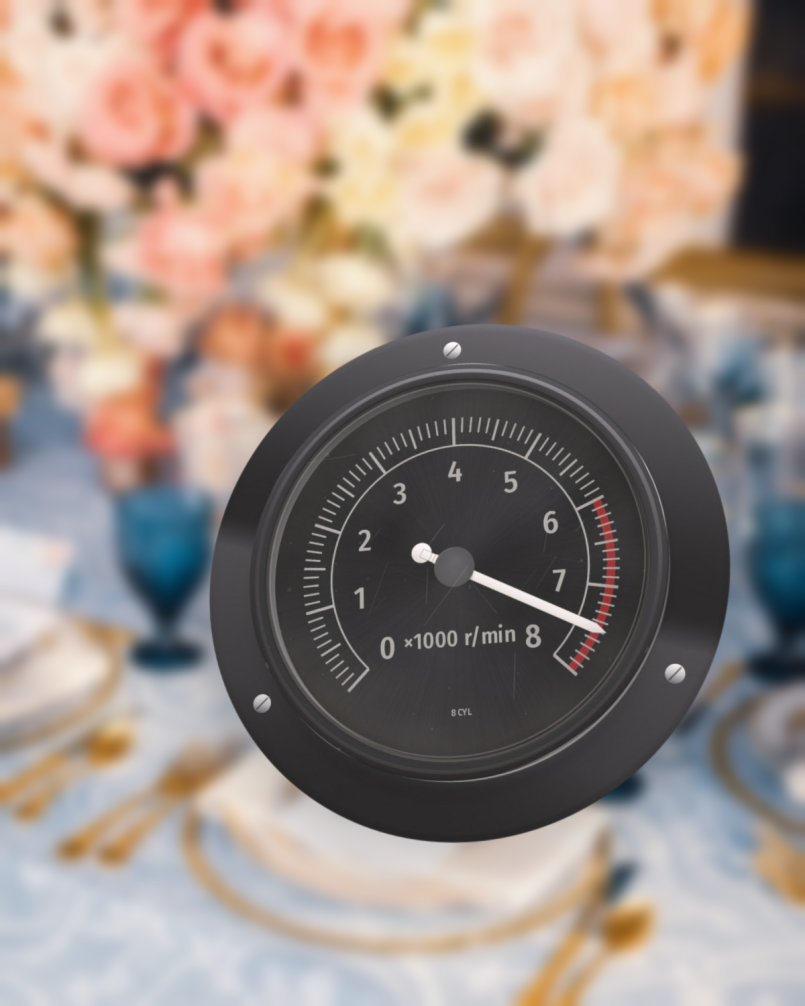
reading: 7500; rpm
